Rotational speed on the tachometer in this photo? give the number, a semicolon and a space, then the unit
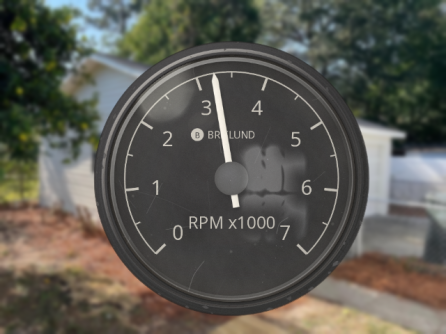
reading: 3250; rpm
